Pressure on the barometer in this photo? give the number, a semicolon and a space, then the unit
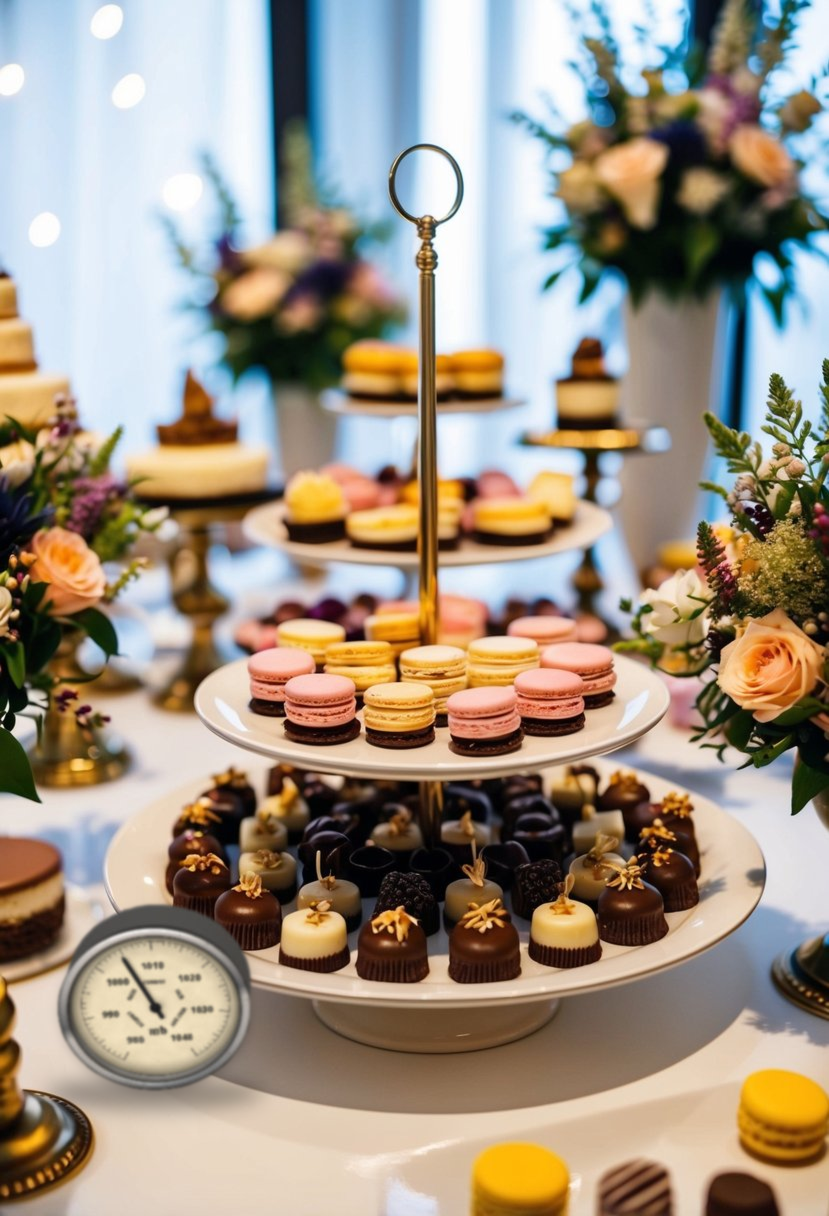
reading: 1005; mbar
